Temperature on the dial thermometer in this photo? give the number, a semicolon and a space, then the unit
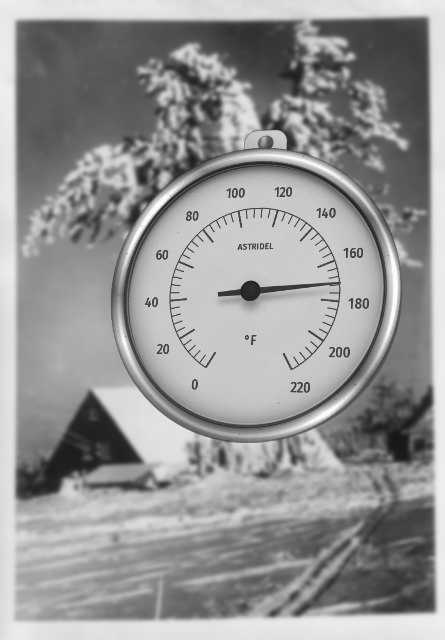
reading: 172; °F
